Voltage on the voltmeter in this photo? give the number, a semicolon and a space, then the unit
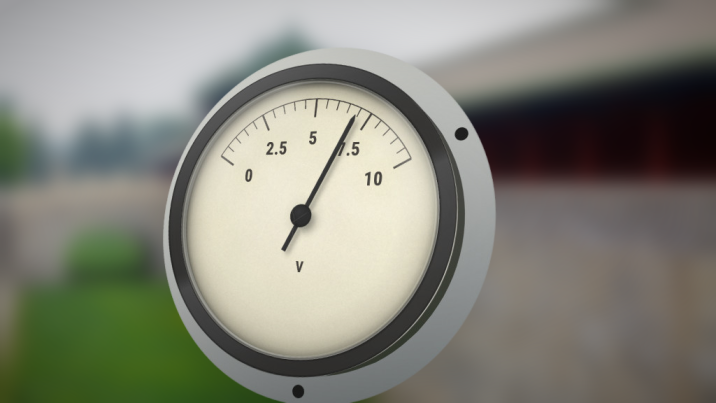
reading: 7; V
